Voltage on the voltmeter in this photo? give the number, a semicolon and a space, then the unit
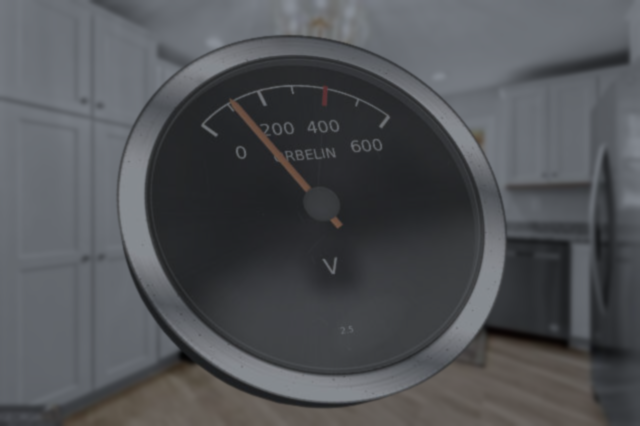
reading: 100; V
